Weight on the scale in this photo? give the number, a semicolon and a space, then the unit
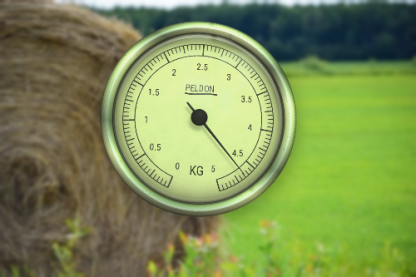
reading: 4.65; kg
